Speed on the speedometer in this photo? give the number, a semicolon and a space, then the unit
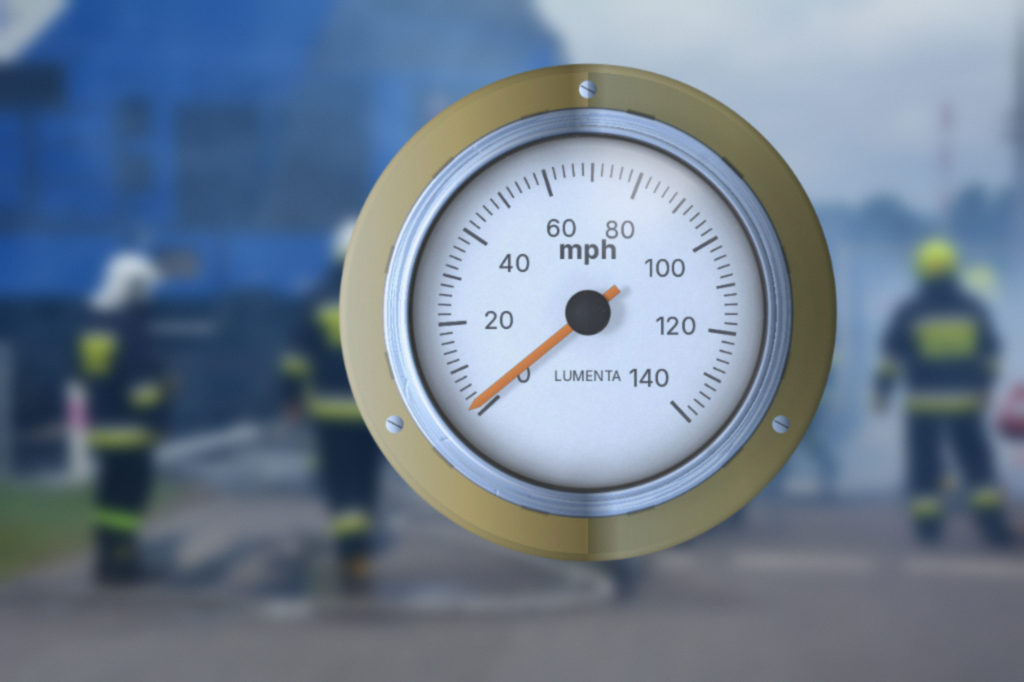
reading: 2; mph
